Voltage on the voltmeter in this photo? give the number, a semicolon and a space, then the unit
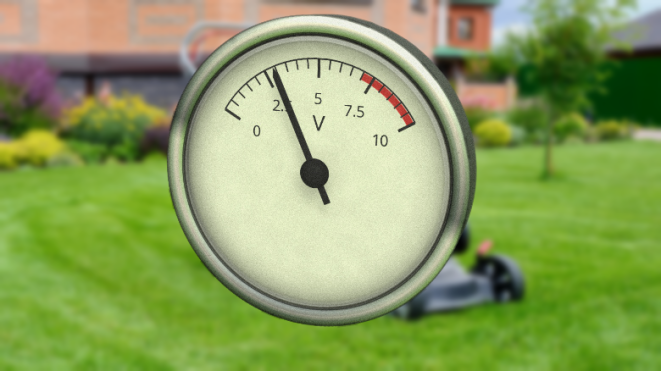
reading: 3; V
